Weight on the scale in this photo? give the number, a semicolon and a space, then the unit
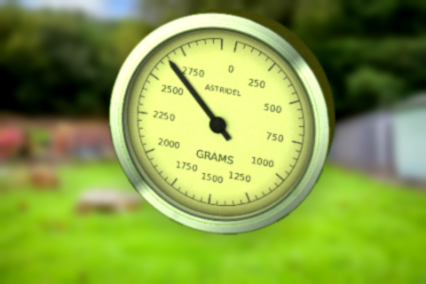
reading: 2650; g
